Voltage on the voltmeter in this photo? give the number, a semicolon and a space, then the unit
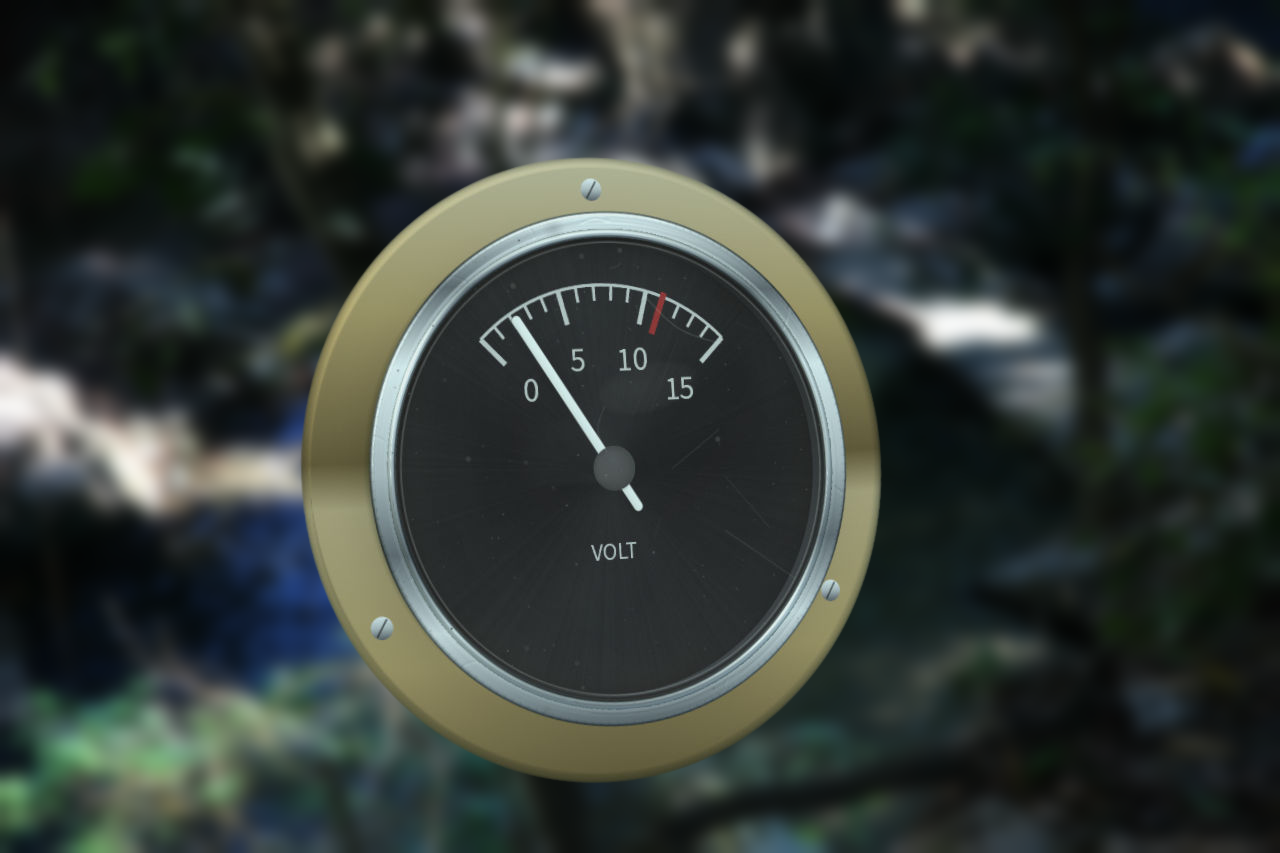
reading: 2; V
